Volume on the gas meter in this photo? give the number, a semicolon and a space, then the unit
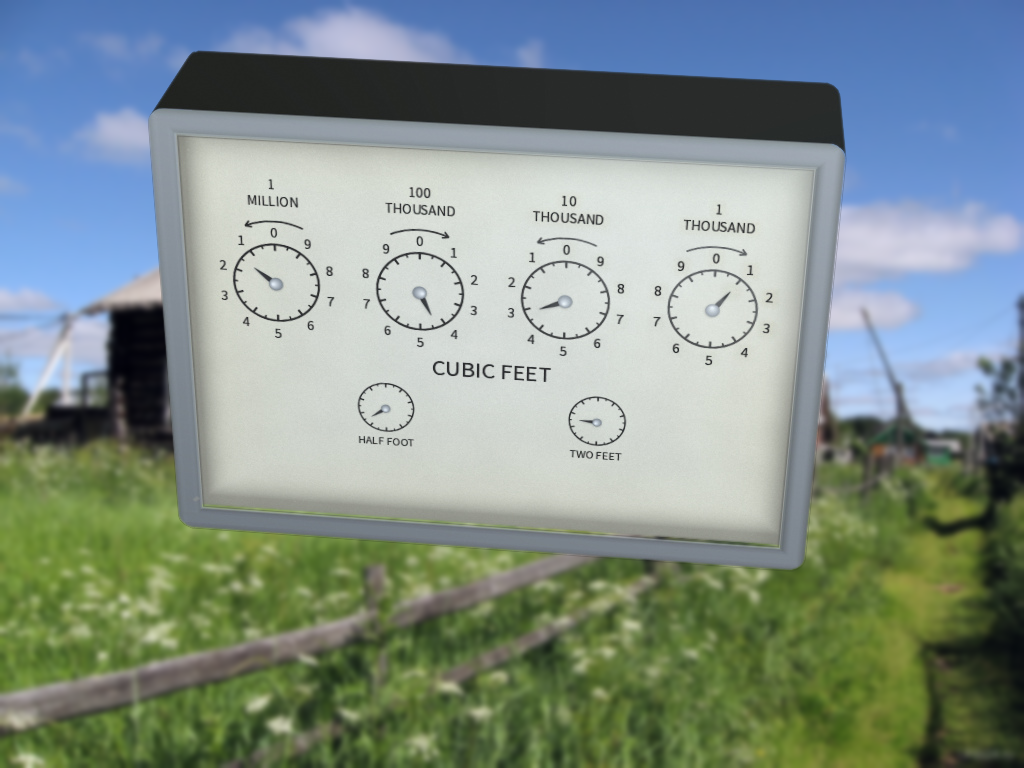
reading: 143100; ft³
